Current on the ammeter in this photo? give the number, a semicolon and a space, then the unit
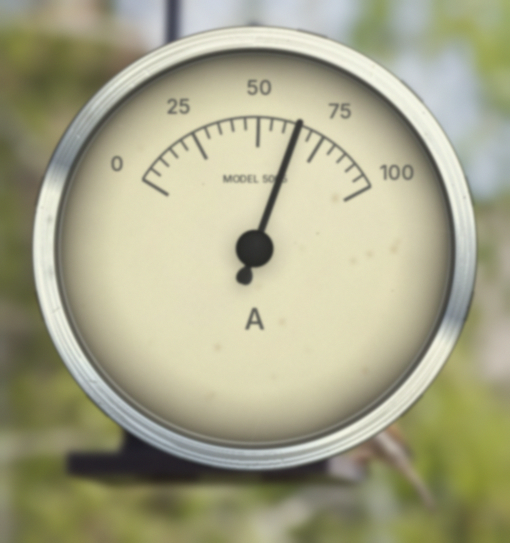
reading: 65; A
